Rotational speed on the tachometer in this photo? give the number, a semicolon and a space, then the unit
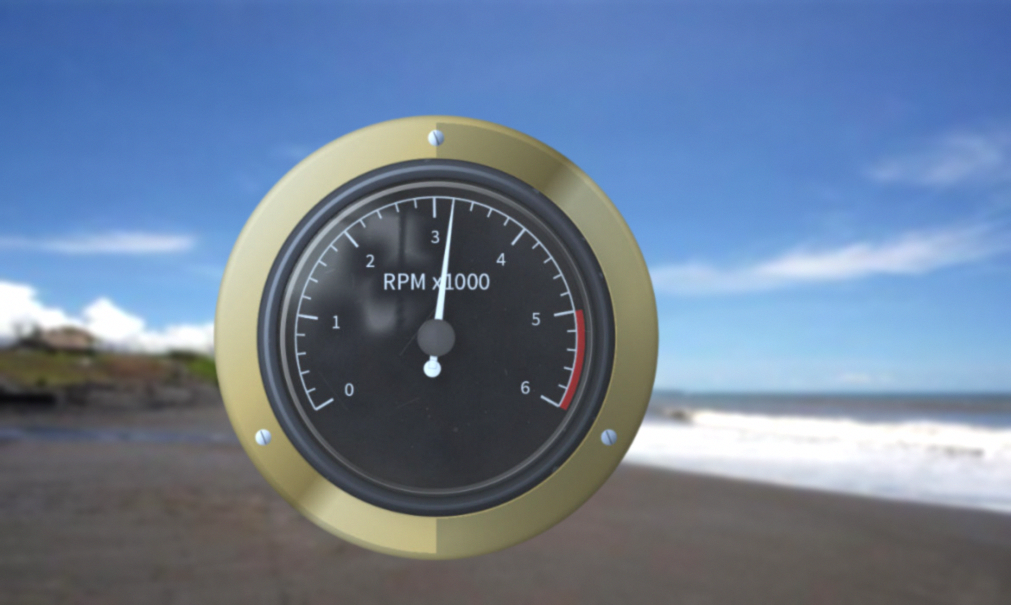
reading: 3200; rpm
